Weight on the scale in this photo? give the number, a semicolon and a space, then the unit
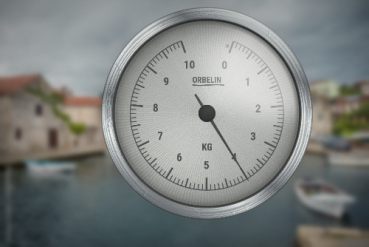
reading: 4; kg
